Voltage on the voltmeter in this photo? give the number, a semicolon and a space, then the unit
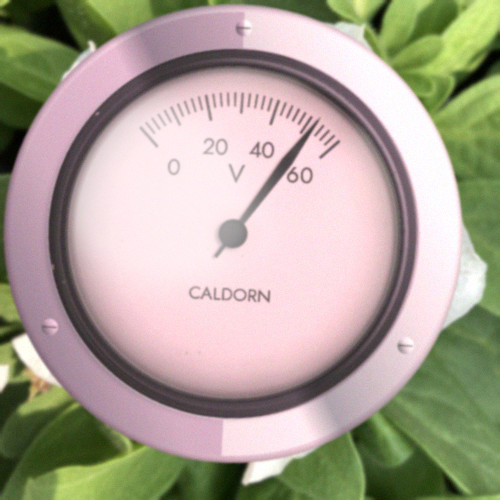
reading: 52; V
